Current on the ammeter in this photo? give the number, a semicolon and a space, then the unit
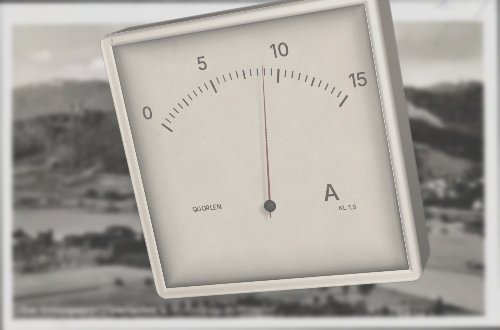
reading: 9; A
